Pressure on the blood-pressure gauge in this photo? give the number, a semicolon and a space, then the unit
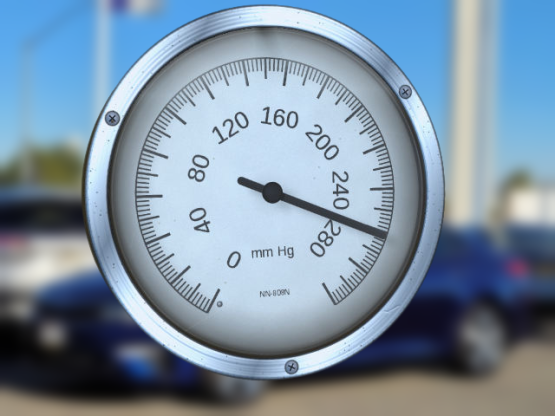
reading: 262; mmHg
